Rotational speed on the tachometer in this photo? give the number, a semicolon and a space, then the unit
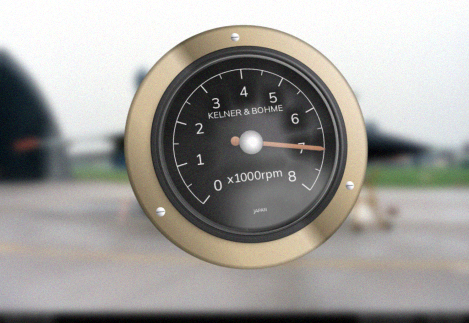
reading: 7000; rpm
